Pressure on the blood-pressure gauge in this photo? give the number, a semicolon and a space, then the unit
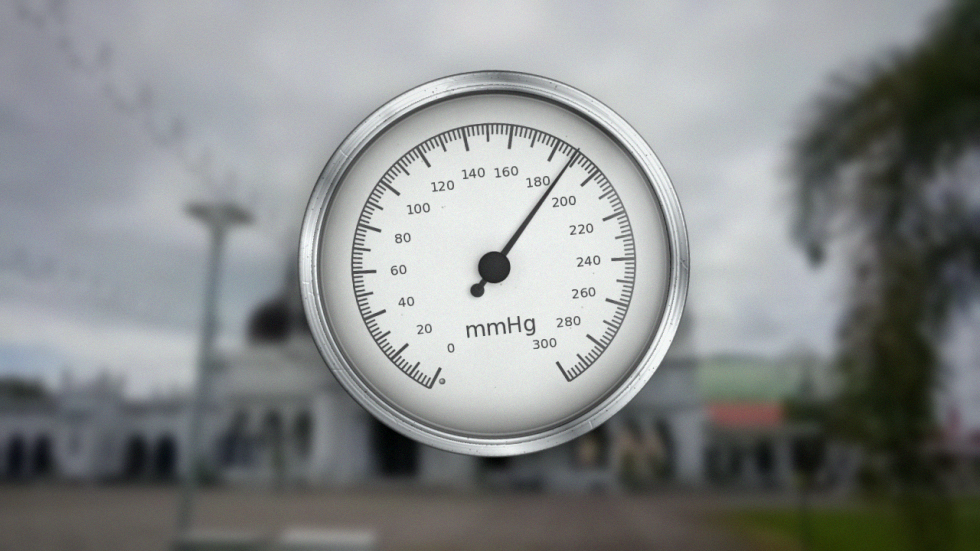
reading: 188; mmHg
